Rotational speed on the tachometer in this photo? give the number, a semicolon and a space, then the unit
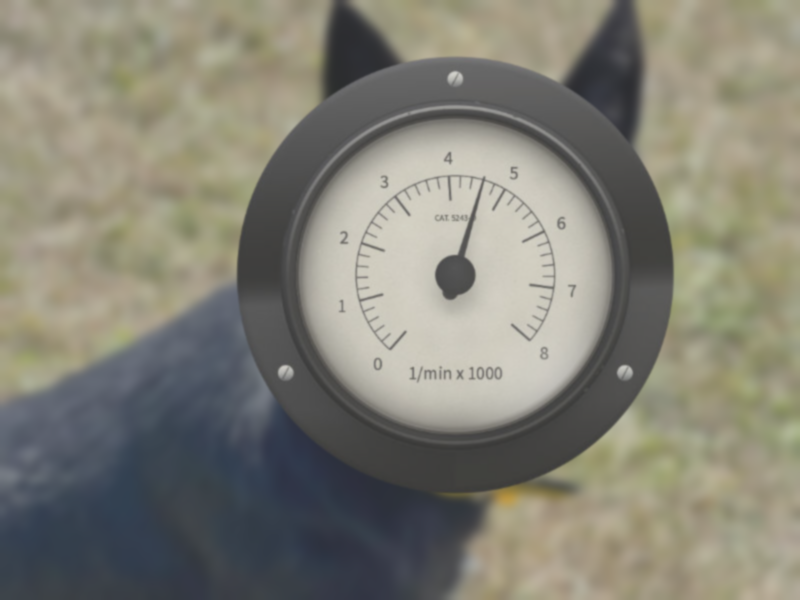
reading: 4600; rpm
